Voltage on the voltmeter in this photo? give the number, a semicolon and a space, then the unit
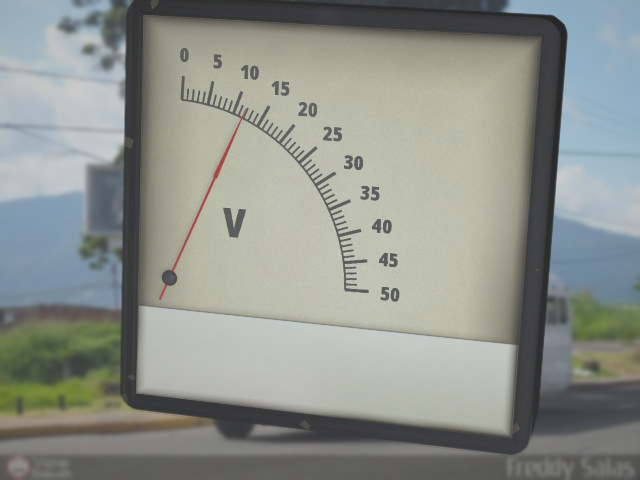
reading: 12; V
